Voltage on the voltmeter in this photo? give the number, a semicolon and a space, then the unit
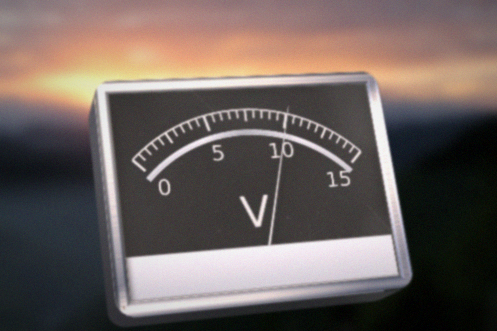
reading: 10; V
